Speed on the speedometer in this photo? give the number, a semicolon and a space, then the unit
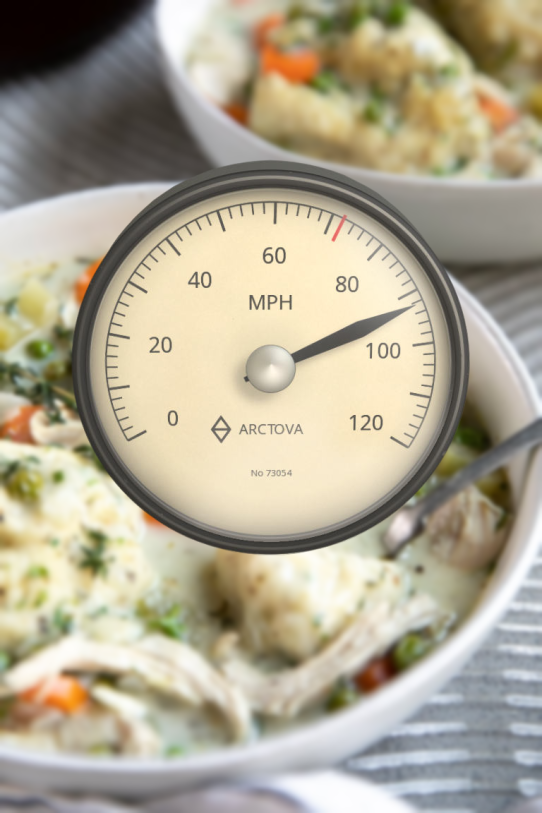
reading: 92; mph
